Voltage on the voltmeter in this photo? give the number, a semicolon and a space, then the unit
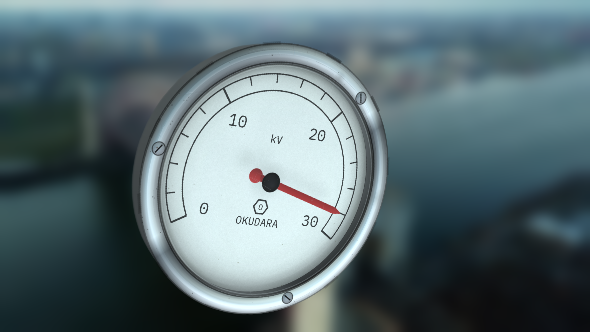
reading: 28; kV
